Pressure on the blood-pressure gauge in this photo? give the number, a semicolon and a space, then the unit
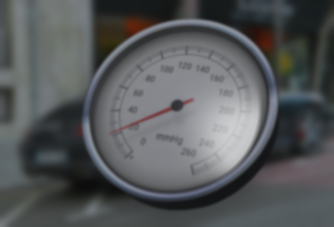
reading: 20; mmHg
